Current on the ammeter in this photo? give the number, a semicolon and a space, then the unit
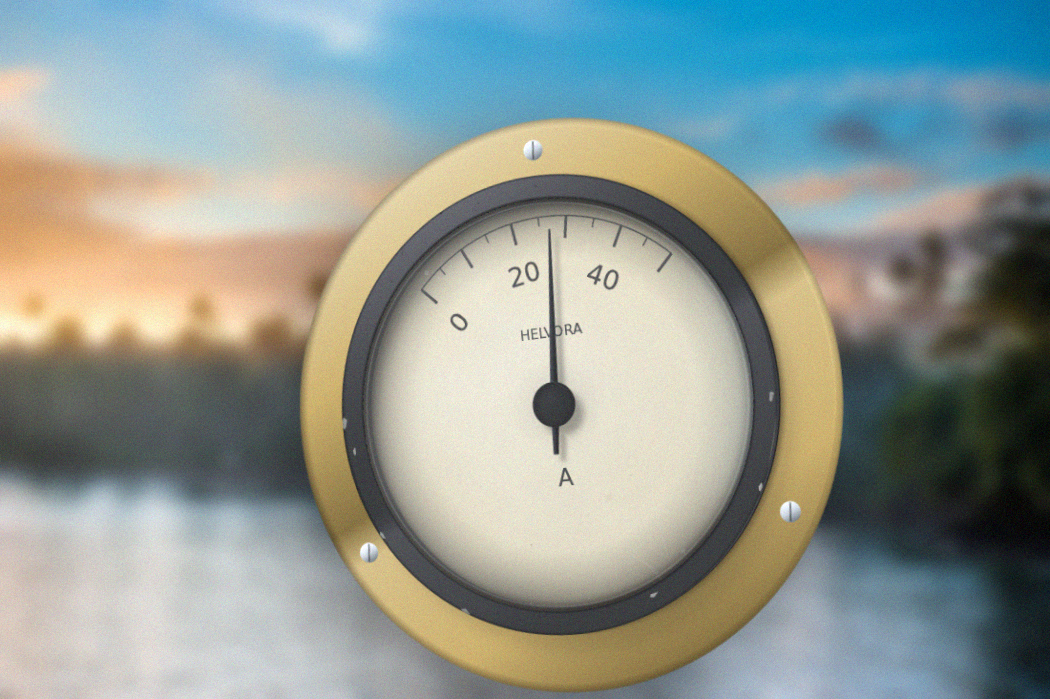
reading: 27.5; A
